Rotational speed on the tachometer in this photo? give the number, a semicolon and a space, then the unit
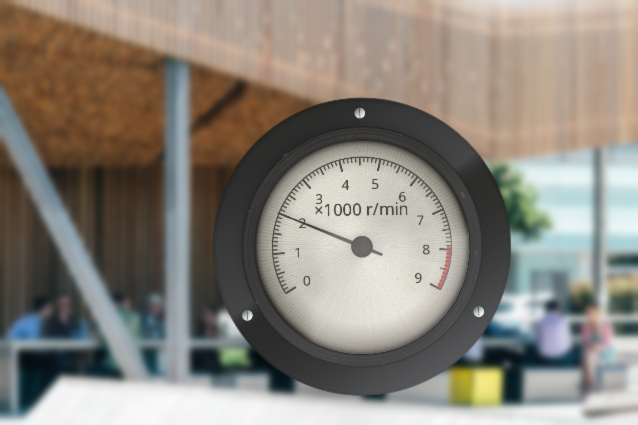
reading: 2000; rpm
